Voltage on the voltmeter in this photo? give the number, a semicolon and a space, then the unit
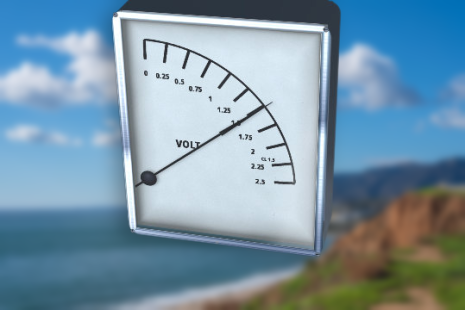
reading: 1.5; V
